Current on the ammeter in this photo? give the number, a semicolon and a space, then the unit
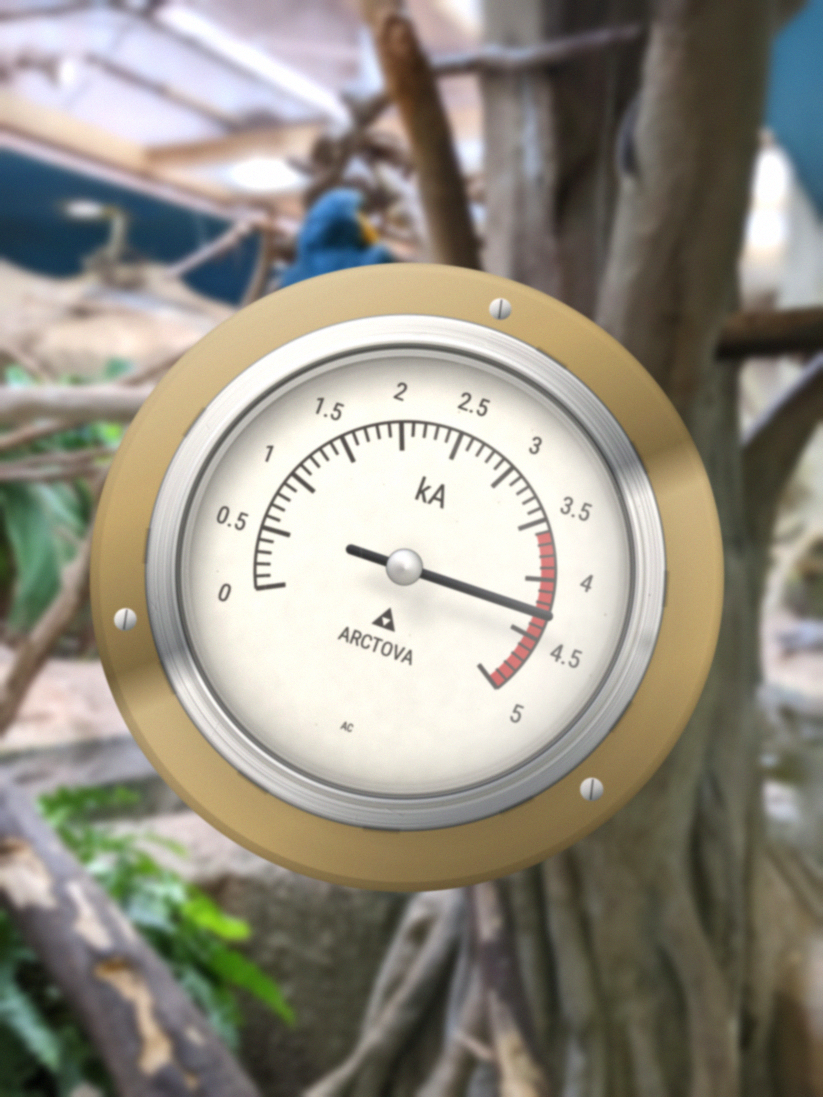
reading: 4.3; kA
